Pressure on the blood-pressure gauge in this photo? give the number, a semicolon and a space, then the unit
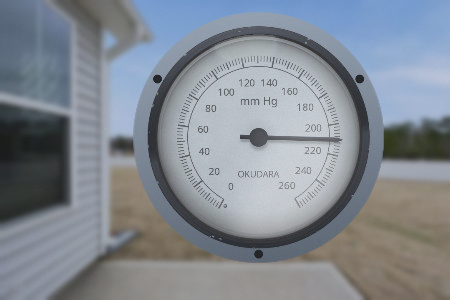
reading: 210; mmHg
